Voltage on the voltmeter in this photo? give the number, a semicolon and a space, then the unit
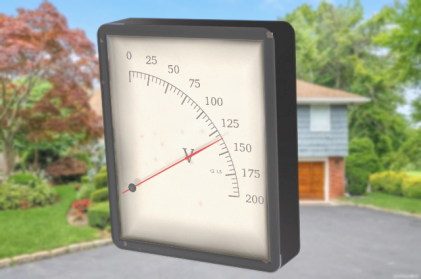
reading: 135; V
